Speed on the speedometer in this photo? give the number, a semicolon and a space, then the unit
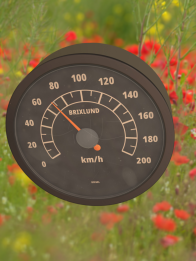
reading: 70; km/h
